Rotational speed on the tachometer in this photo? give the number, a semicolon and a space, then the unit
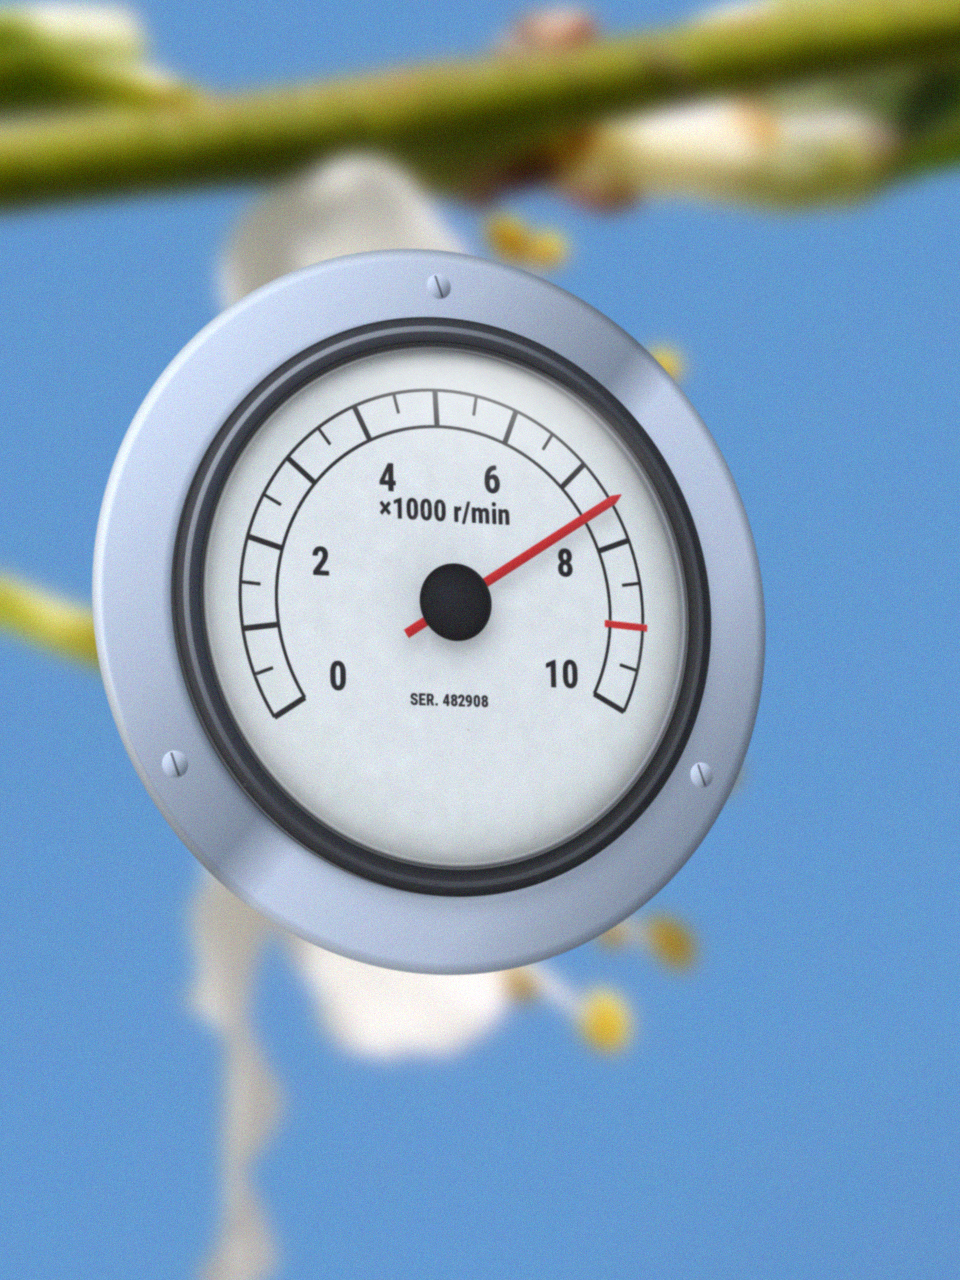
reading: 7500; rpm
